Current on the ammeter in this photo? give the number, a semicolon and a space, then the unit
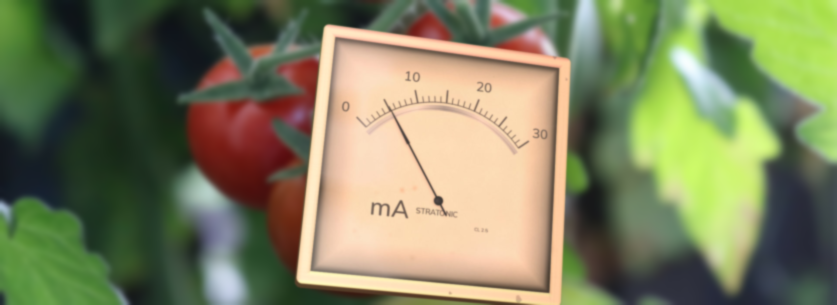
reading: 5; mA
